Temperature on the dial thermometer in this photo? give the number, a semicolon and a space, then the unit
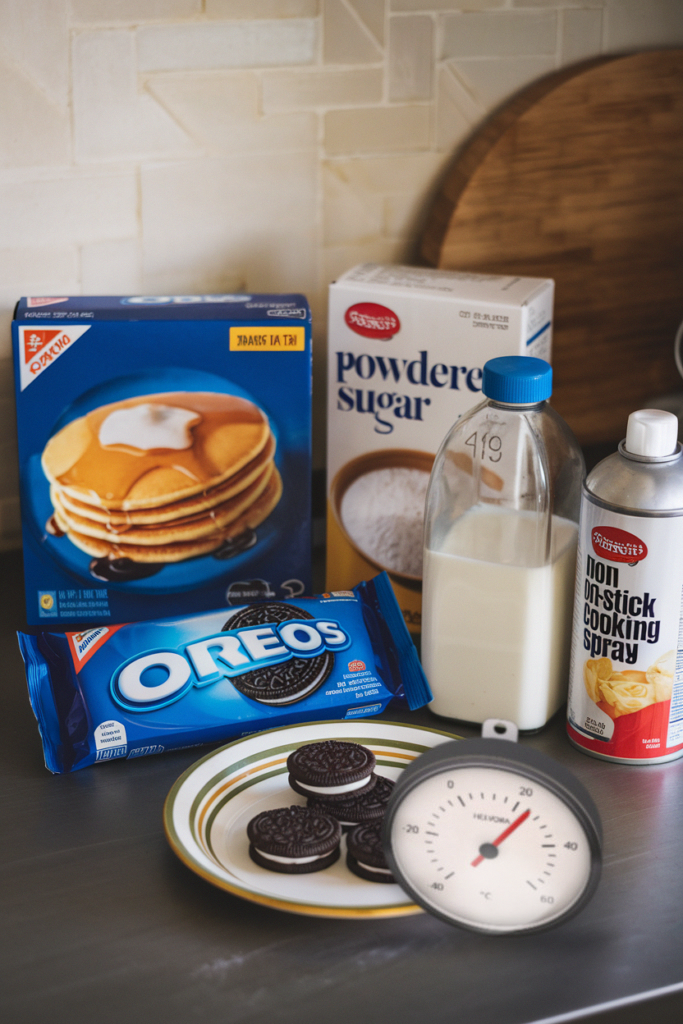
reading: 24; °C
